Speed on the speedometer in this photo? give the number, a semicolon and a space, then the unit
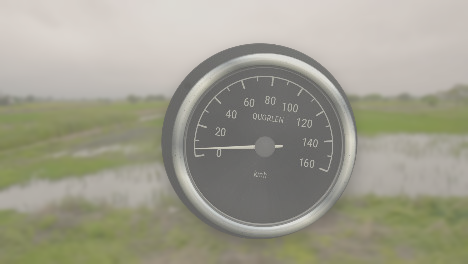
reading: 5; km/h
